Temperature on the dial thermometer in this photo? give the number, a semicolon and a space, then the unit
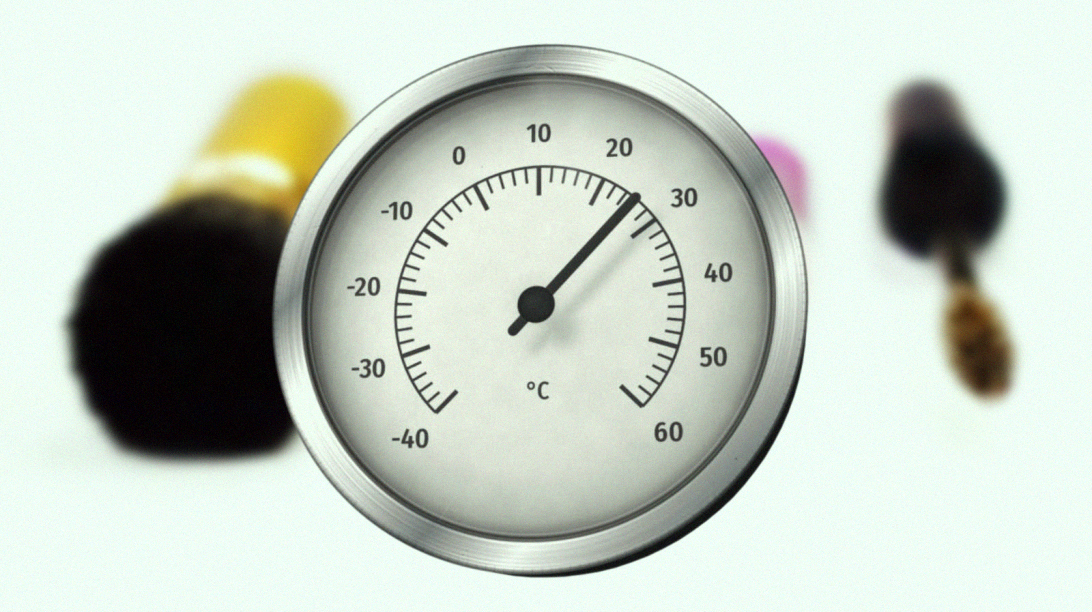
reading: 26; °C
